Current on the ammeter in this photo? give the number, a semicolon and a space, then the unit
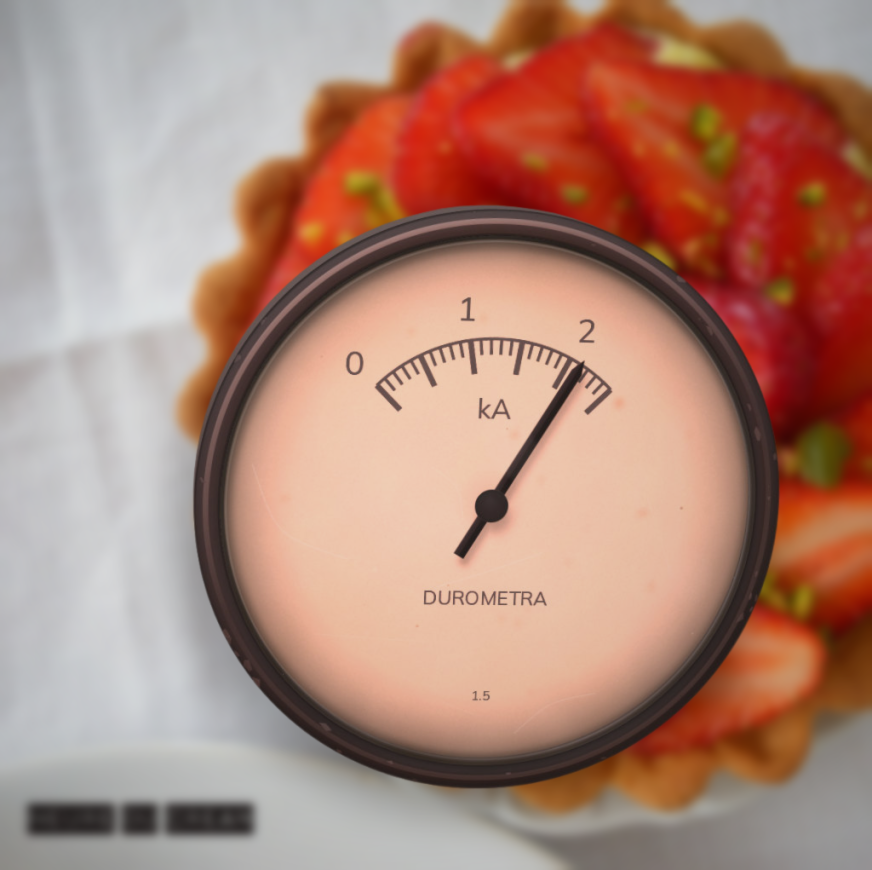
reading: 2.1; kA
